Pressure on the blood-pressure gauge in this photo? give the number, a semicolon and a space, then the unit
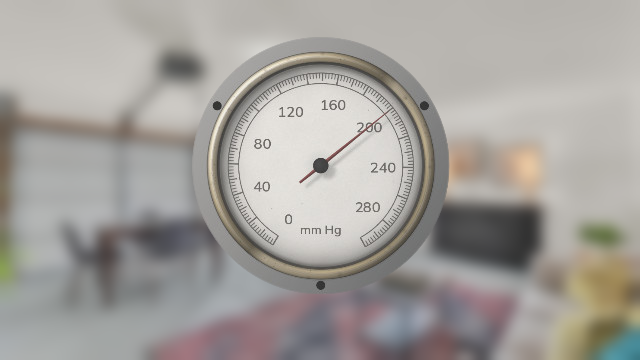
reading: 200; mmHg
